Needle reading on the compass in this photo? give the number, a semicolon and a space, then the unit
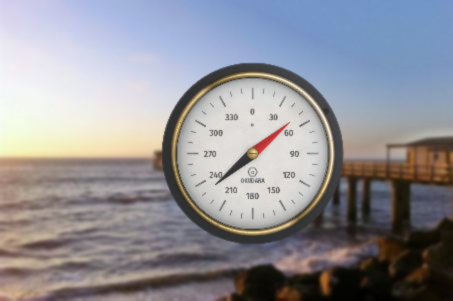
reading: 50; °
